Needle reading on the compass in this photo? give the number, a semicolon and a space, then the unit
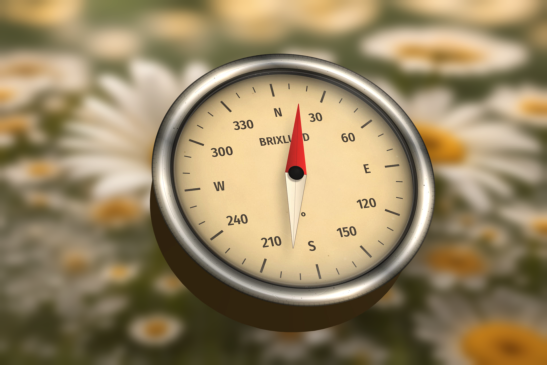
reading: 15; °
